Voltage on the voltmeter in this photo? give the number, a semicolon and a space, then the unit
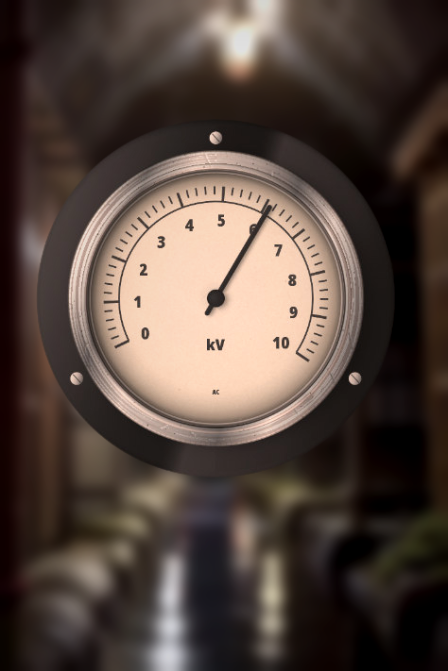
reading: 6.1; kV
